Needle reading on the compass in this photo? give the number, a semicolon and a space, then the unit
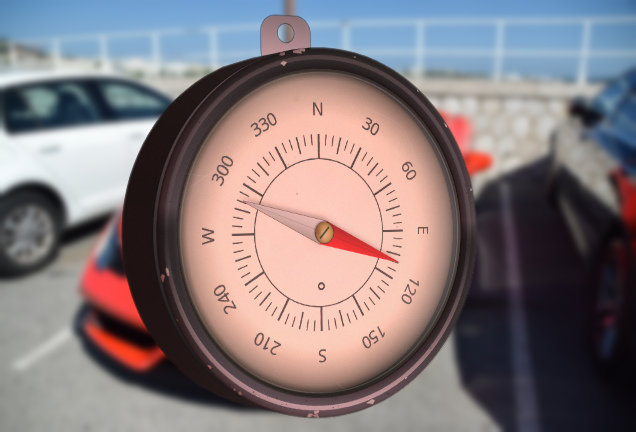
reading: 110; °
